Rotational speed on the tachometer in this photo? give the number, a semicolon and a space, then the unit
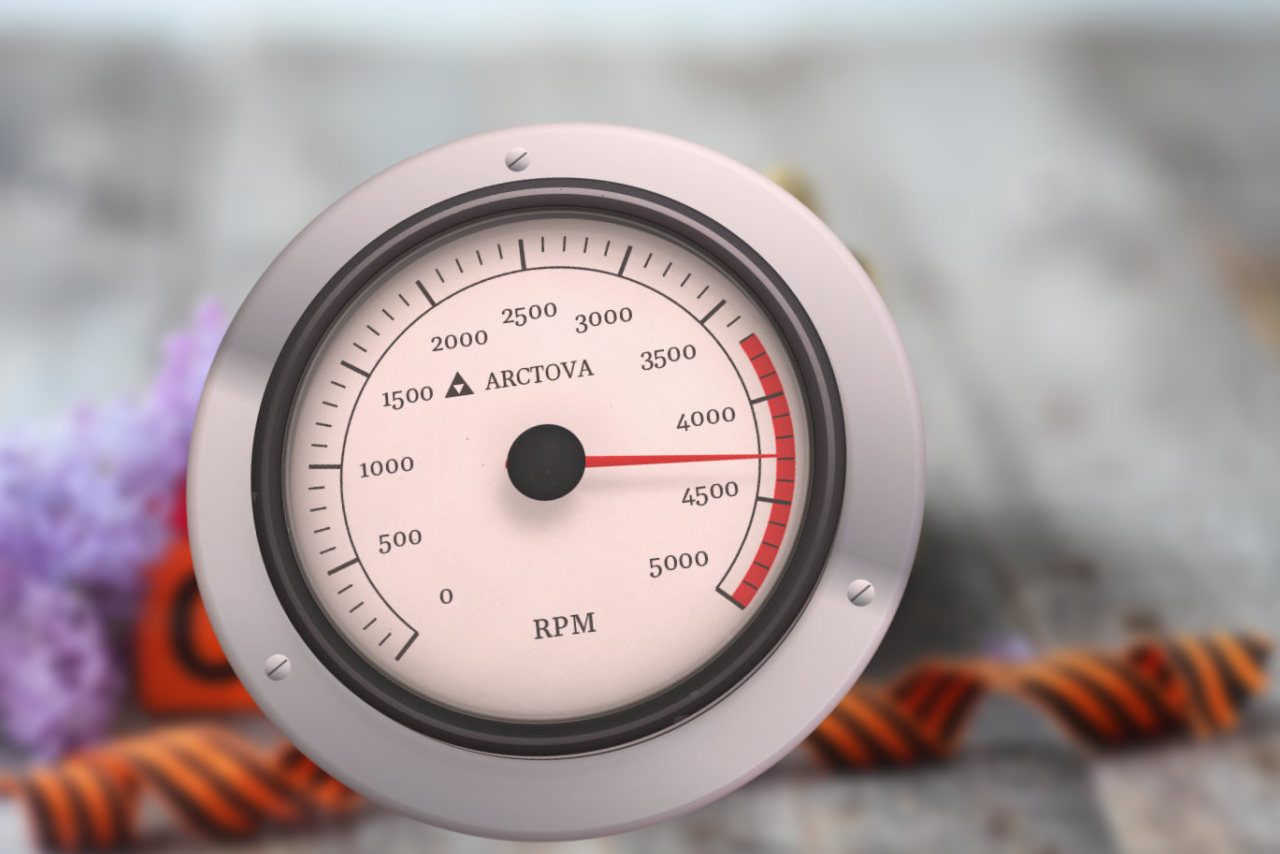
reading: 4300; rpm
